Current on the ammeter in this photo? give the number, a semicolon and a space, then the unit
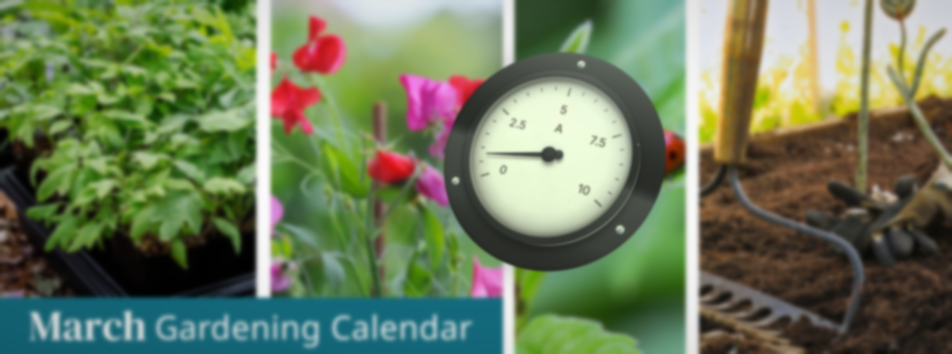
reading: 0.75; A
